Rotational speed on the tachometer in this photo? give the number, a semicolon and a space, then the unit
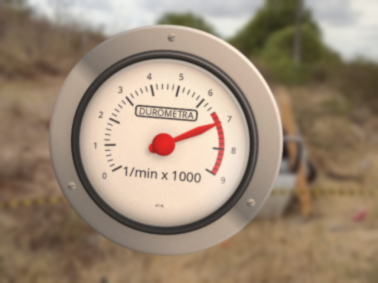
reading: 7000; rpm
